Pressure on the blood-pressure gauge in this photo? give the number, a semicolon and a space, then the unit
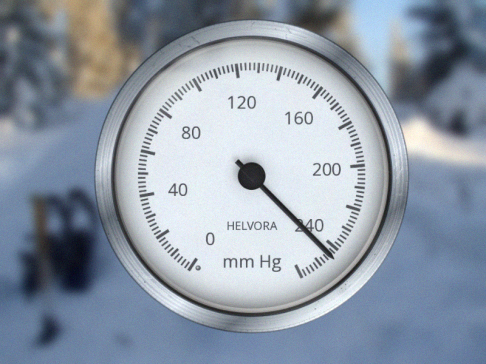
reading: 244; mmHg
